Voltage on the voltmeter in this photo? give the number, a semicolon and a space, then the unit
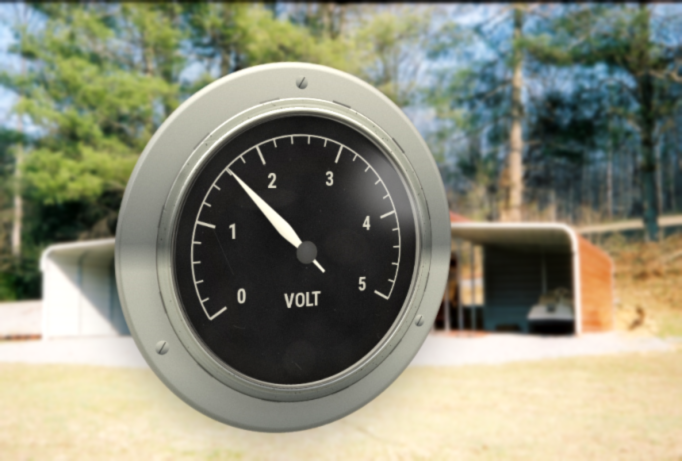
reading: 1.6; V
